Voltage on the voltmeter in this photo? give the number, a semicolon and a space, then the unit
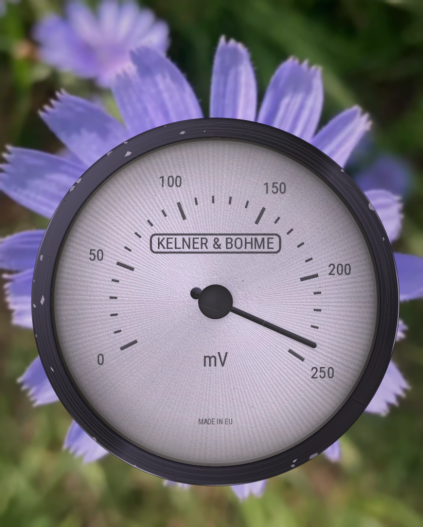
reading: 240; mV
